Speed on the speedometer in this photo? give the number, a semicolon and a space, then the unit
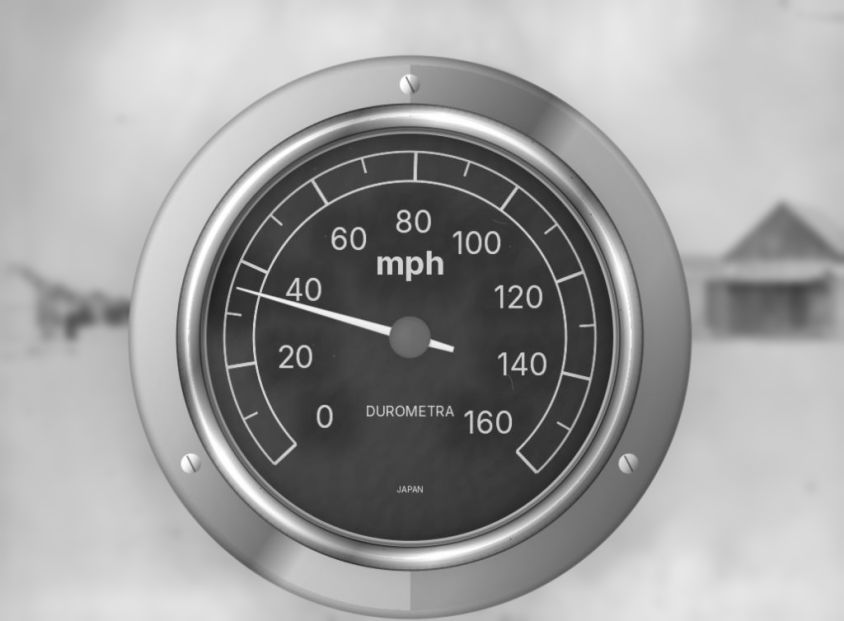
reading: 35; mph
